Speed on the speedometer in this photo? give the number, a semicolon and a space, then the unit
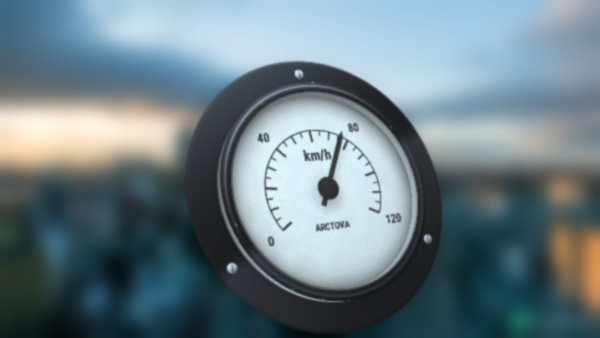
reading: 75; km/h
